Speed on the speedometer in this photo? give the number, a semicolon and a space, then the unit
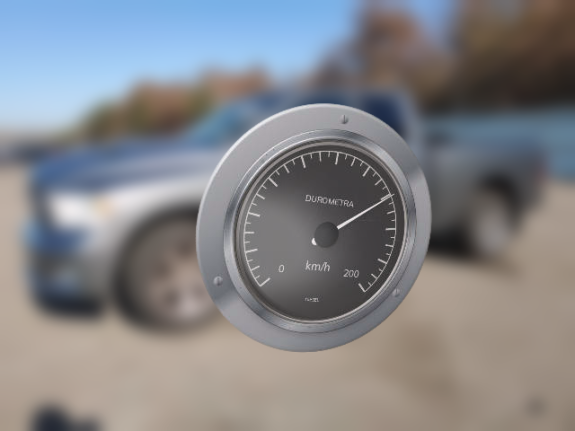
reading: 140; km/h
